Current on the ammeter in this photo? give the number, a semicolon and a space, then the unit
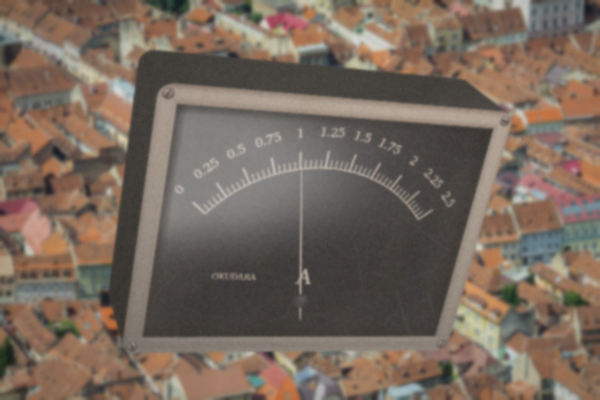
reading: 1; A
